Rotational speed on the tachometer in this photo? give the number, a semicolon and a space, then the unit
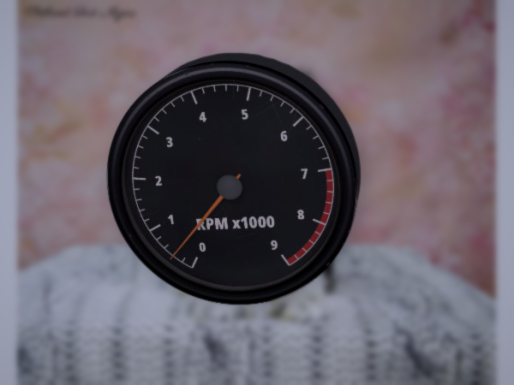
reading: 400; rpm
